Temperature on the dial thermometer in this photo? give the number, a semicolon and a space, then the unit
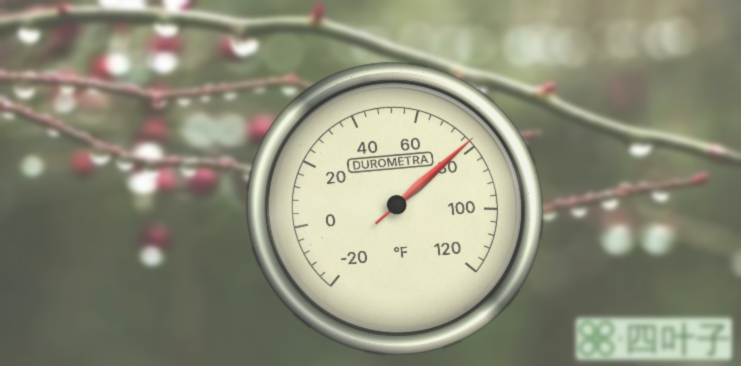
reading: 78; °F
